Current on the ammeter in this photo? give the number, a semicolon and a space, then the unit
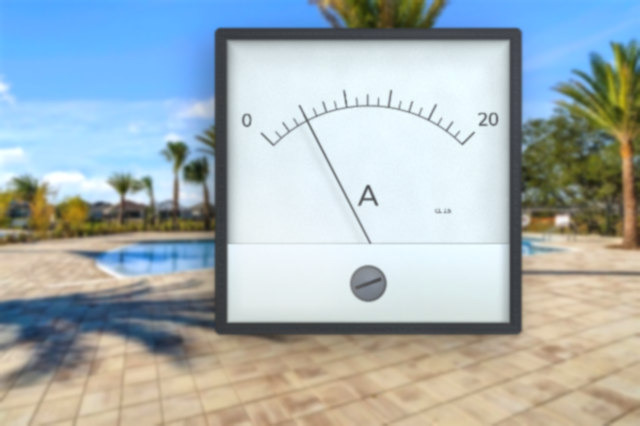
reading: 4; A
